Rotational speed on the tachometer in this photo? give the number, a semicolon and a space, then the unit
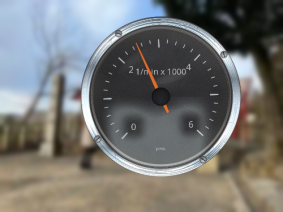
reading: 2500; rpm
